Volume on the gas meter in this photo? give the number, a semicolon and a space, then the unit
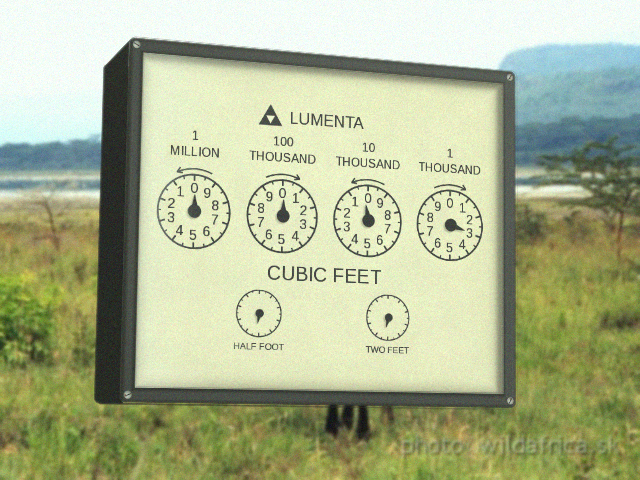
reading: 300; ft³
